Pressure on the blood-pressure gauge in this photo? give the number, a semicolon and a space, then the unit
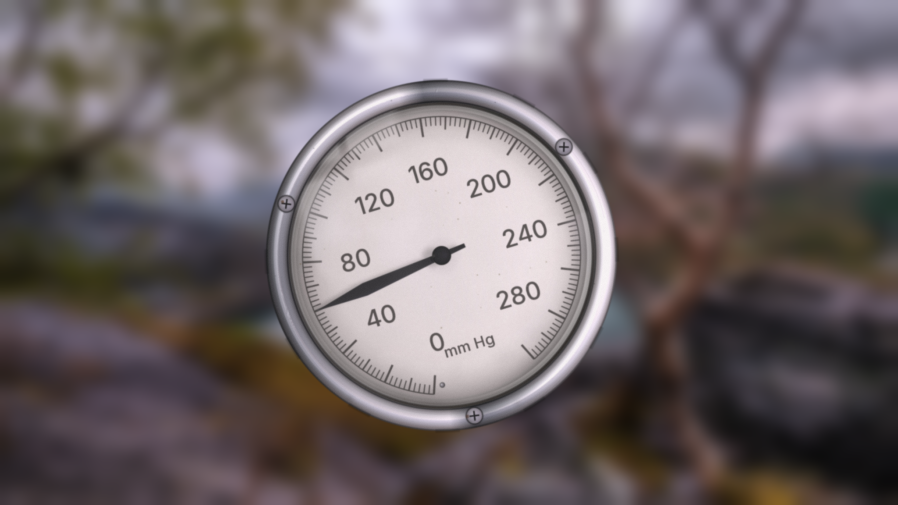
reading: 60; mmHg
